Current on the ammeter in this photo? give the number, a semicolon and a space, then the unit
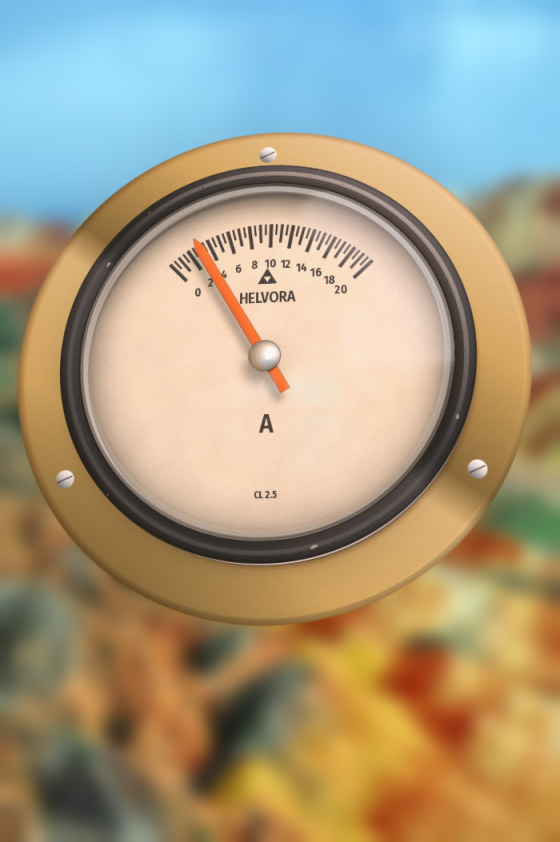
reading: 3; A
